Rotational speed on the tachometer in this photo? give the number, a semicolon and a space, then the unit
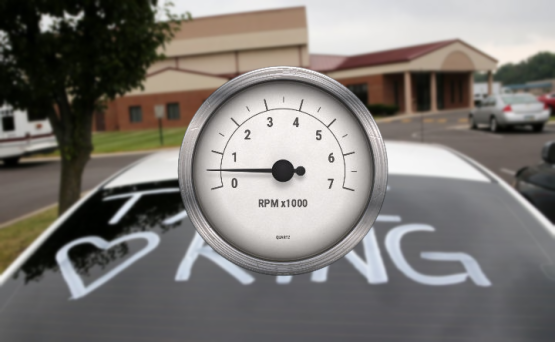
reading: 500; rpm
